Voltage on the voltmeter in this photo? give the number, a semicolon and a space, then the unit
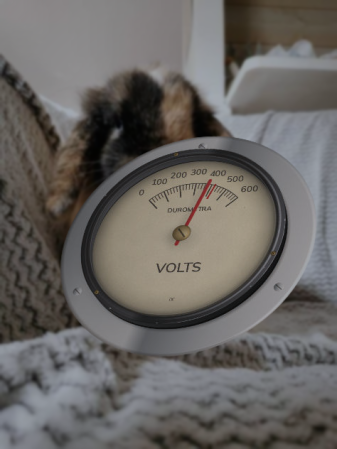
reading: 400; V
